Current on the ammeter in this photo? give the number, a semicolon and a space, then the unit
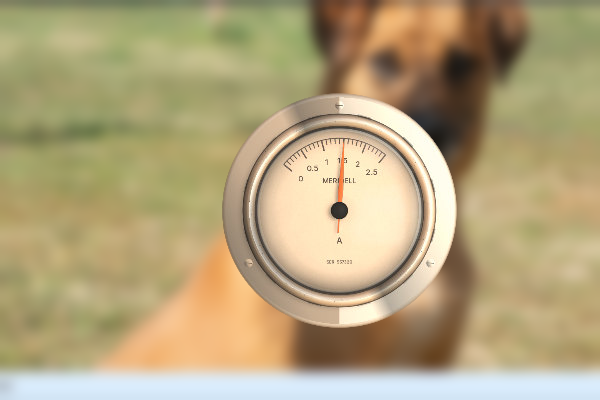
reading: 1.5; A
